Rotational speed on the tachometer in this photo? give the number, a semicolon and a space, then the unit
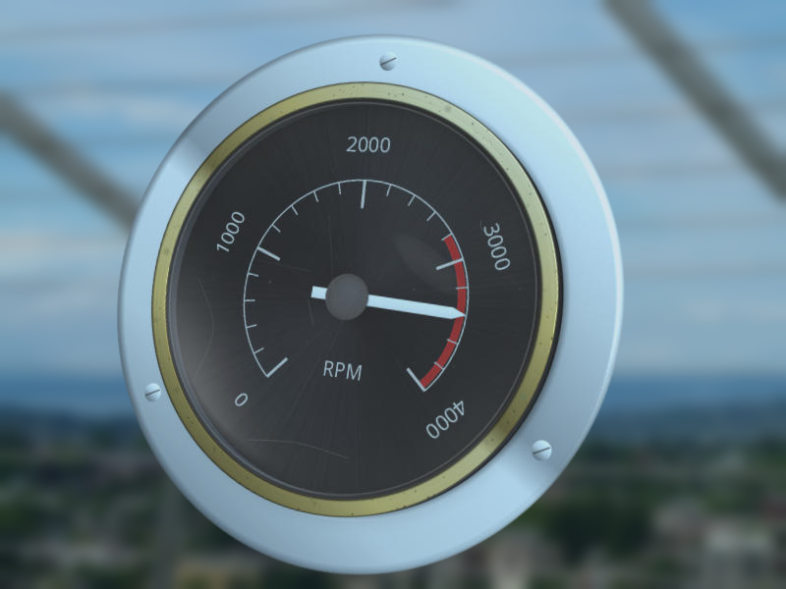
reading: 3400; rpm
